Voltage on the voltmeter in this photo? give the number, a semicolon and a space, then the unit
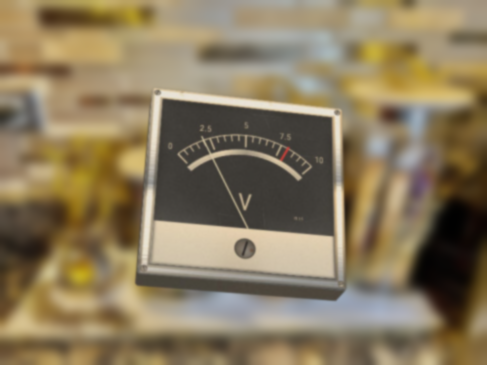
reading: 2; V
